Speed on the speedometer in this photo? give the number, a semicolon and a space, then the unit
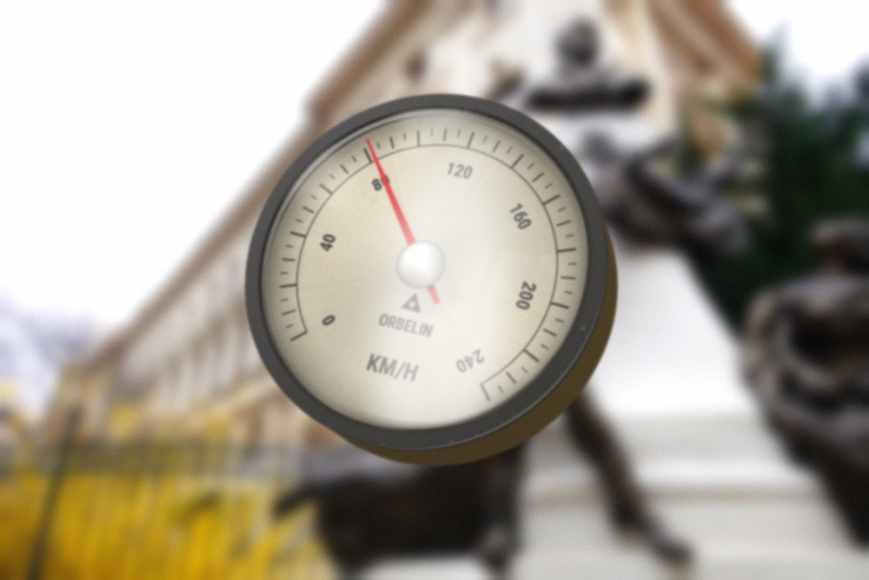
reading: 82.5; km/h
